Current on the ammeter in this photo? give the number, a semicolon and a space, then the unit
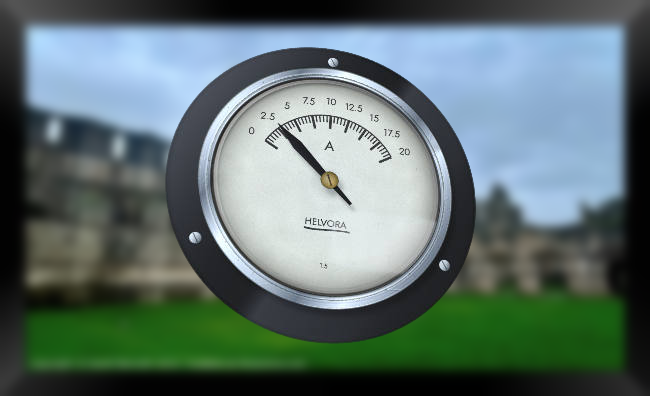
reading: 2.5; A
